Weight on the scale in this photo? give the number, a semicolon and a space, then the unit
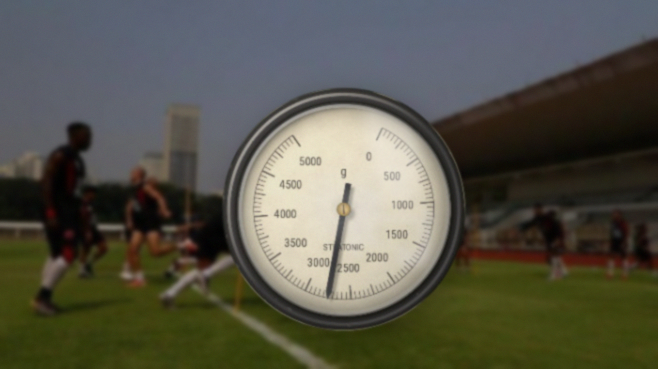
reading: 2750; g
